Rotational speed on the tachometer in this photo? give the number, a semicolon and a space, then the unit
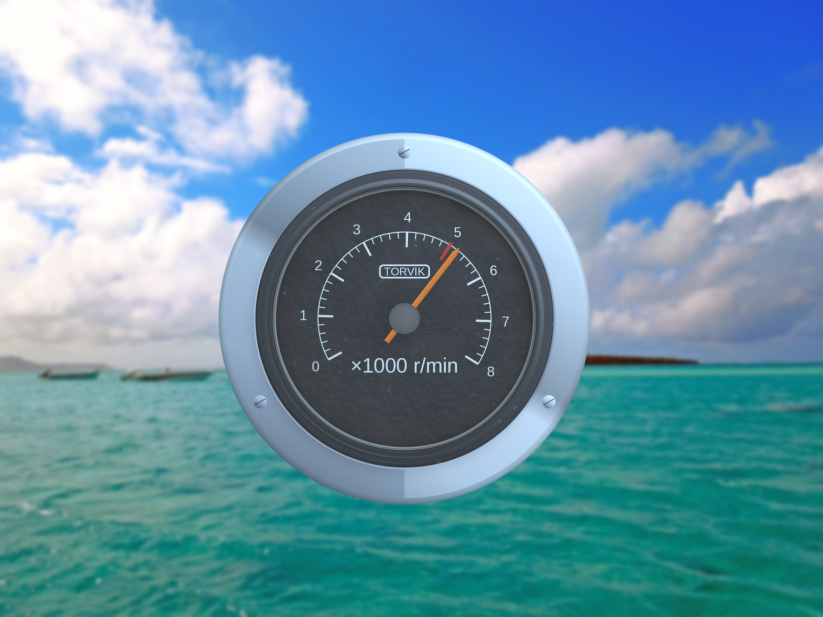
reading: 5200; rpm
